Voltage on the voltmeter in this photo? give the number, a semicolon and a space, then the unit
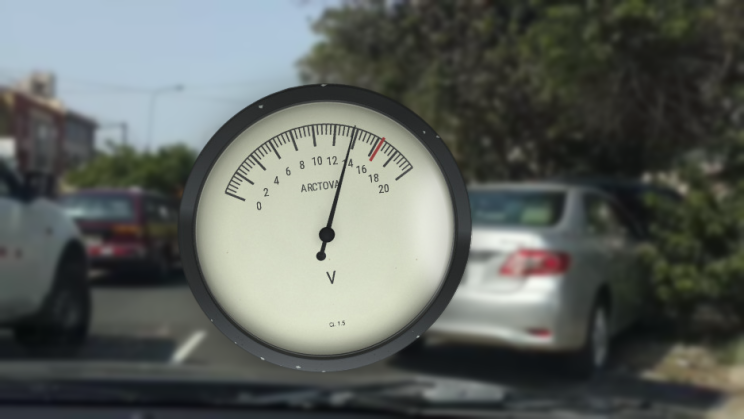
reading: 13.6; V
